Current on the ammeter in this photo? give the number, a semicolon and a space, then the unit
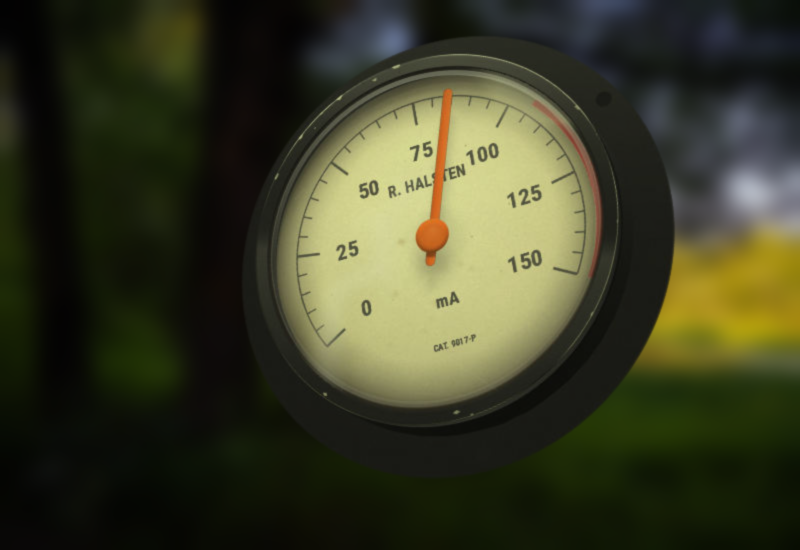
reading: 85; mA
